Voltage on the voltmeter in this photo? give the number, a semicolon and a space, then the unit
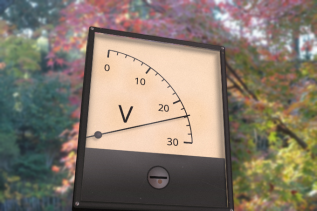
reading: 24; V
